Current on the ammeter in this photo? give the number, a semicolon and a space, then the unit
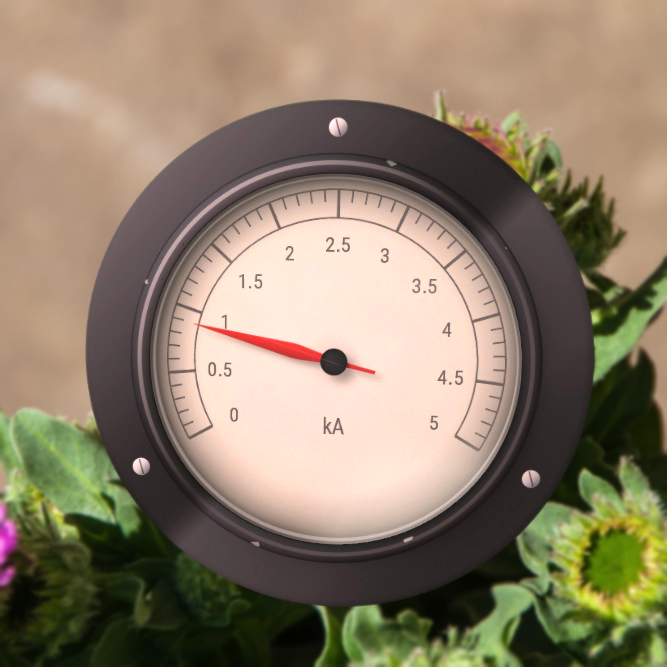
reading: 0.9; kA
